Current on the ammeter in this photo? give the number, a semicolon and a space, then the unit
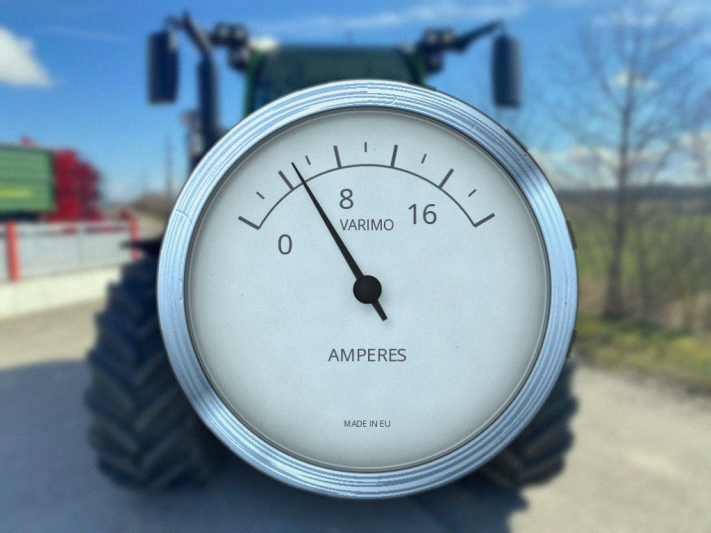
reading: 5; A
